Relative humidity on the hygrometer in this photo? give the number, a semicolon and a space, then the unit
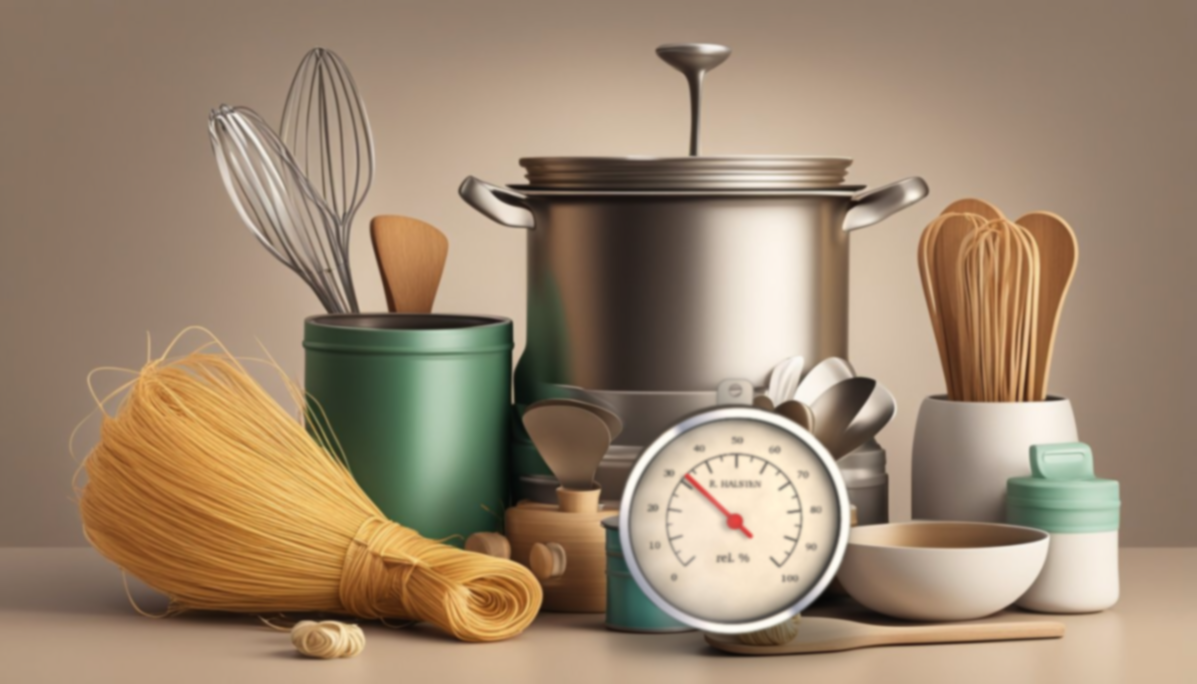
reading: 32.5; %
